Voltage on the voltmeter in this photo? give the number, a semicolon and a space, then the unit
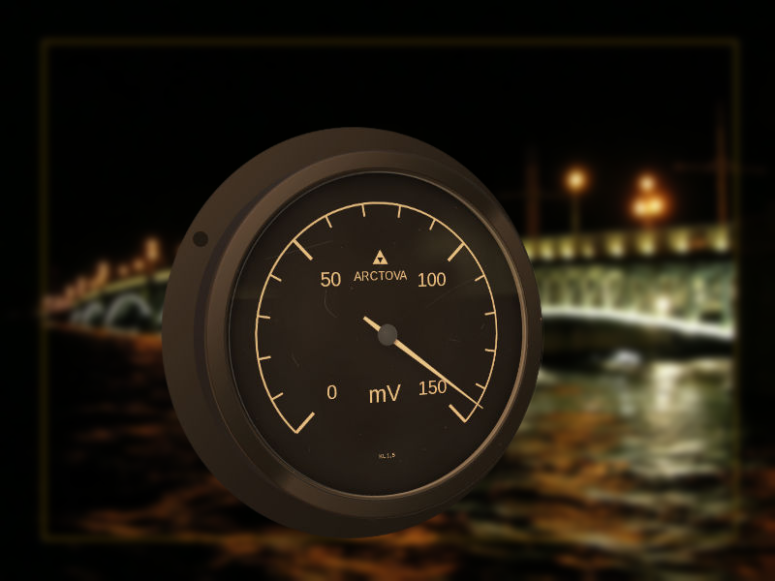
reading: 145; mV
